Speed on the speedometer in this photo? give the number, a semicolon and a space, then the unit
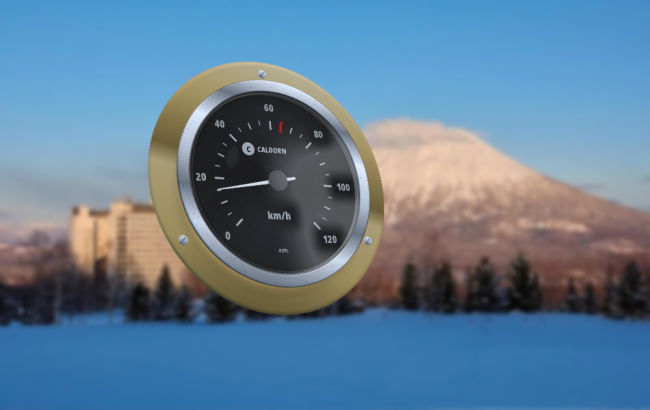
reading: 15; km/h
